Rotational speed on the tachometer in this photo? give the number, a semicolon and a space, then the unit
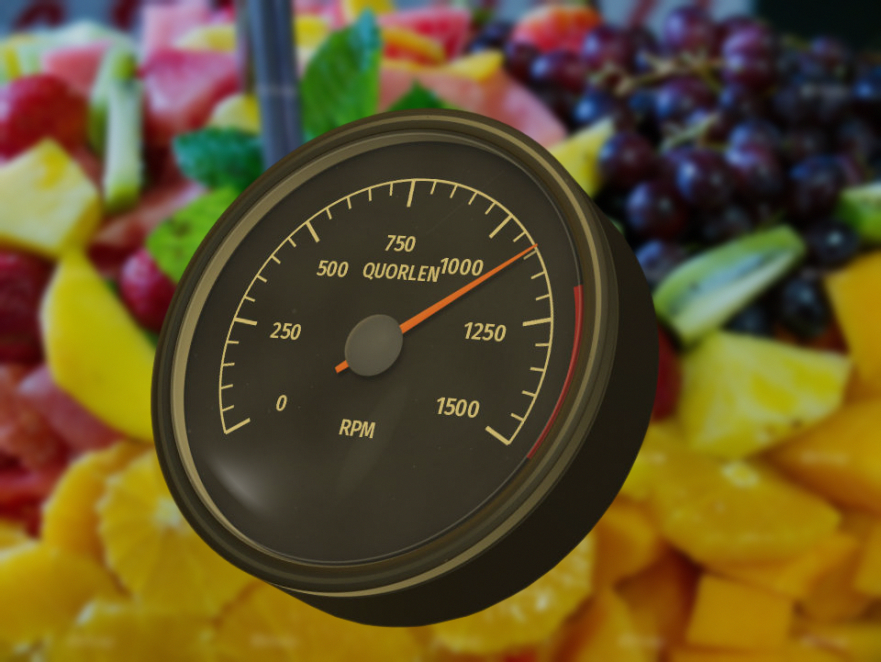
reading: 1100; rpm
